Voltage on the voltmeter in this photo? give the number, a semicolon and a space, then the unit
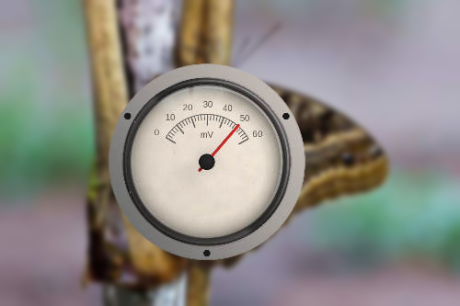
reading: 50; mV
